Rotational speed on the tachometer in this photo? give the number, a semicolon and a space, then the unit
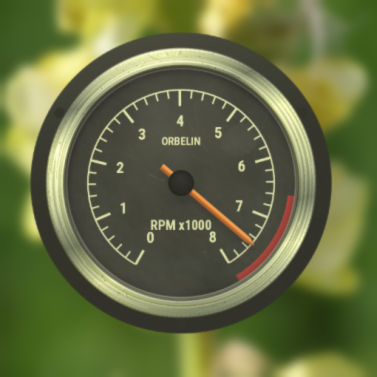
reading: 7500; rpm
